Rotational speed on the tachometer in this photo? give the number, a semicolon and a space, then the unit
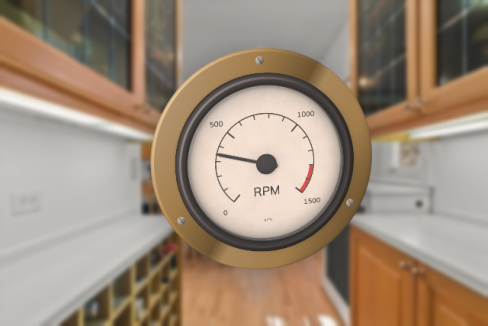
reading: 350; rpm
